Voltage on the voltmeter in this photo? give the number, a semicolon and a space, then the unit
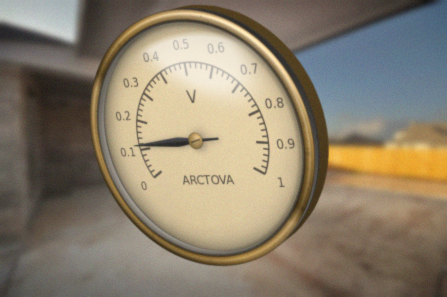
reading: 0.12; V
